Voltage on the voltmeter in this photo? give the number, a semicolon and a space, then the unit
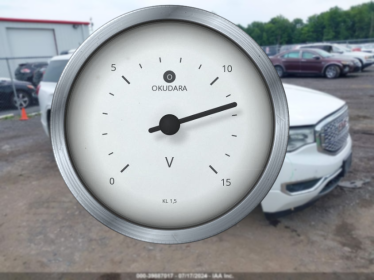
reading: 11.5; V
